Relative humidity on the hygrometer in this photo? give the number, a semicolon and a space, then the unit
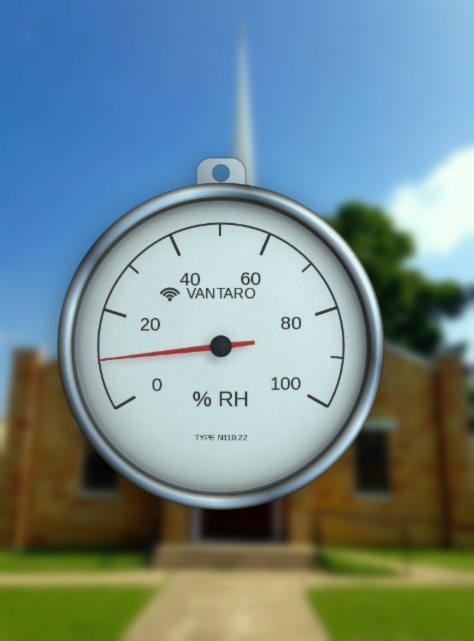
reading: 10; %
